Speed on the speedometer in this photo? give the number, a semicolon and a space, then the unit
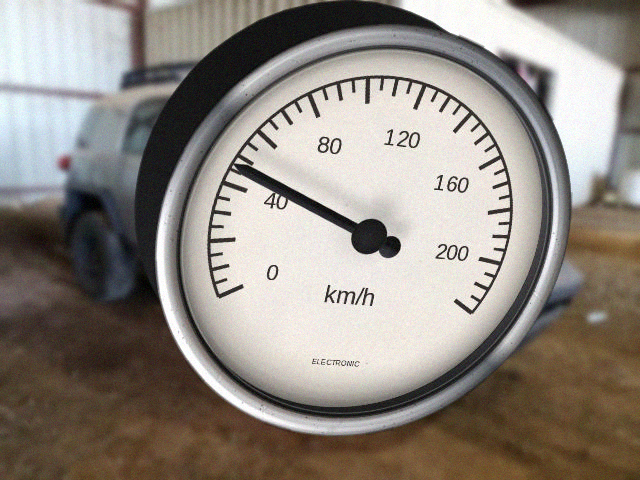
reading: 47.5; km/h
